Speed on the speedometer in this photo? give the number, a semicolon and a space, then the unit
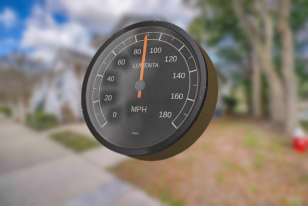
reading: 90; mph
